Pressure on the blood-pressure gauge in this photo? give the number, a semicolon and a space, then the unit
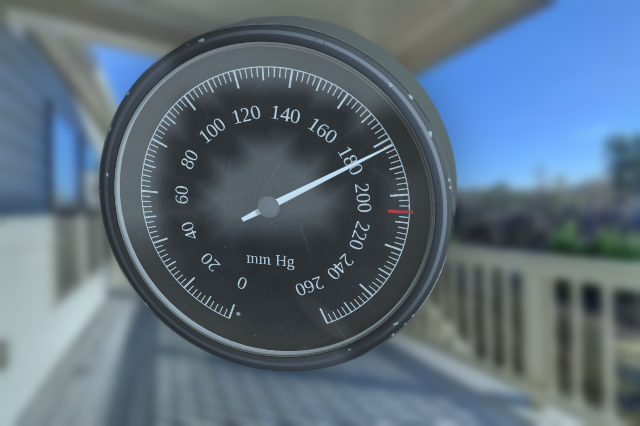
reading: 182; mmHg
